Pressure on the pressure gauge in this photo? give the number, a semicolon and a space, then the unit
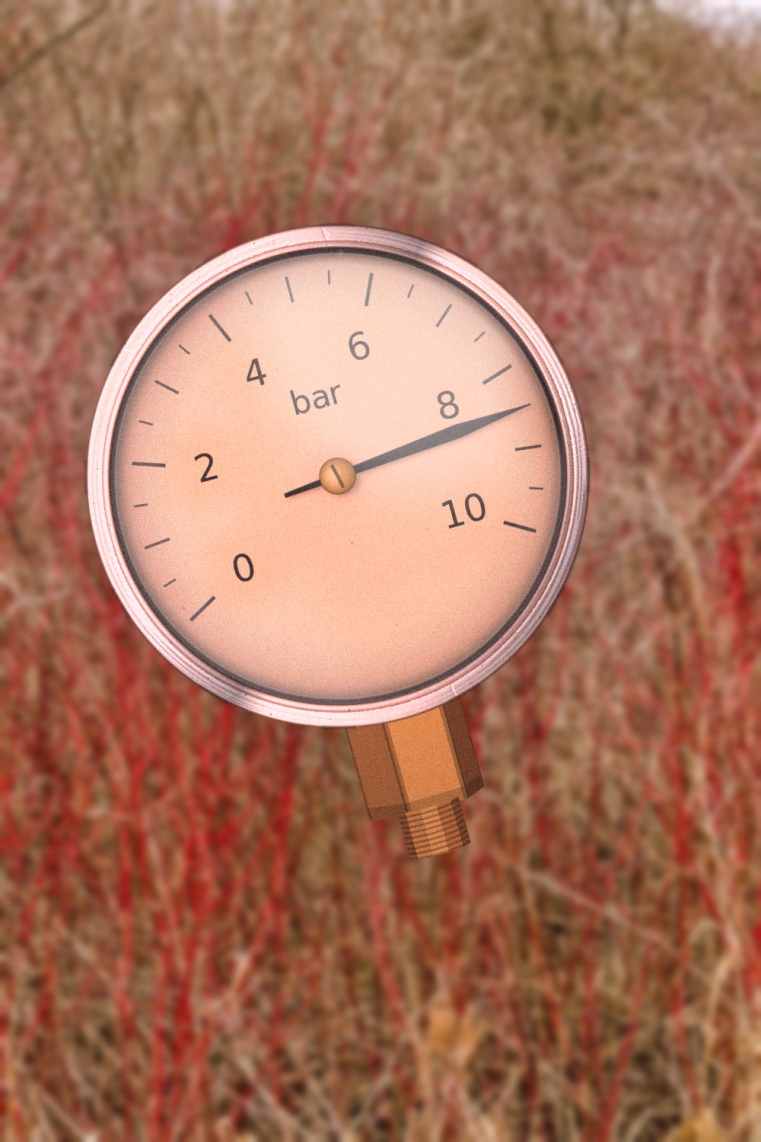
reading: 8.5; bar
